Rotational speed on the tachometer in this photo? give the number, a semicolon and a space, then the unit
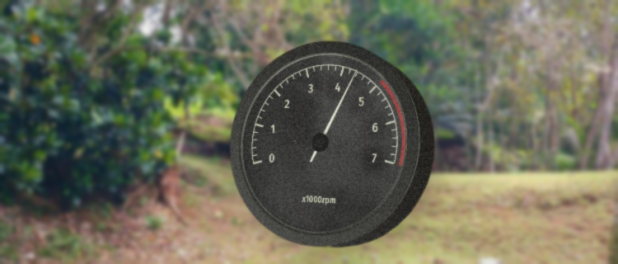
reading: 4400; rpm
